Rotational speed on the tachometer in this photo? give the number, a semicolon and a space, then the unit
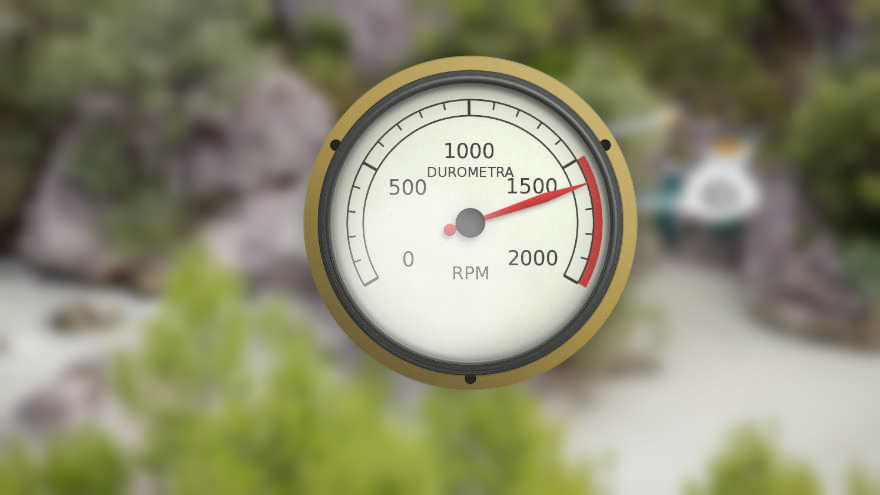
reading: 1600; rpm
